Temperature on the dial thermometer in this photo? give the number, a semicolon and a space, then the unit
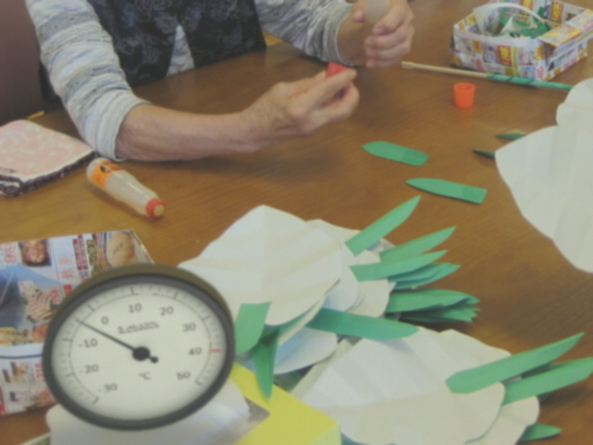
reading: -4; °C
